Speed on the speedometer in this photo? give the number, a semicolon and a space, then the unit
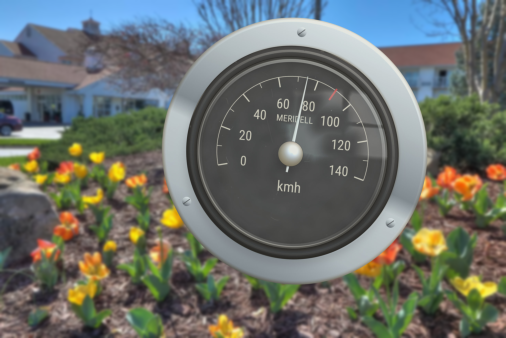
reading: 75; km/h
